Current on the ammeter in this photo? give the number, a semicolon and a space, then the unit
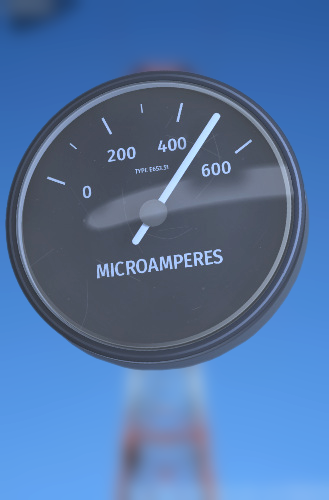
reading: 500; µA
